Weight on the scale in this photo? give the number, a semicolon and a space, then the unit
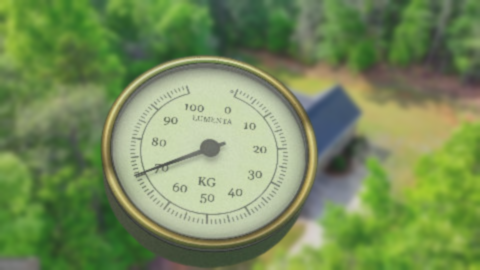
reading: 70; kg
